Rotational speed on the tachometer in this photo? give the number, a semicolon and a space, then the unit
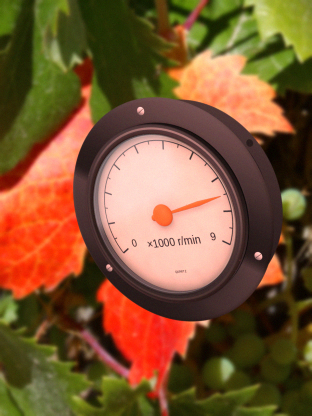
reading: 7500; rpm
